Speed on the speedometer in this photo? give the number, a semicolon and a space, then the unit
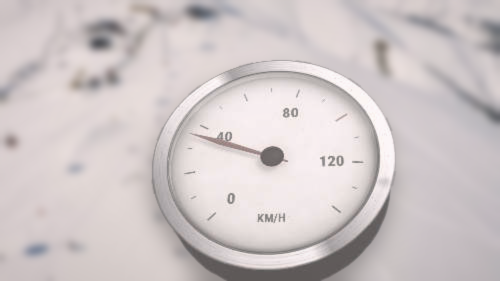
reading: 35; km/h
